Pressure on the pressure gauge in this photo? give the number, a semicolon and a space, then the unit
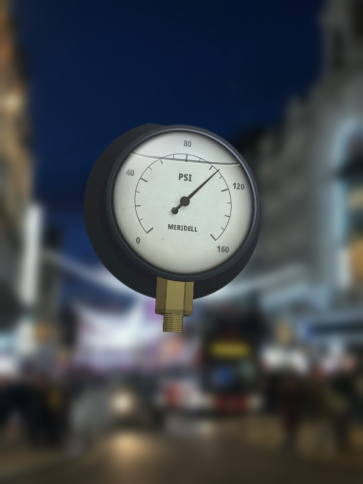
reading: 105; psi
